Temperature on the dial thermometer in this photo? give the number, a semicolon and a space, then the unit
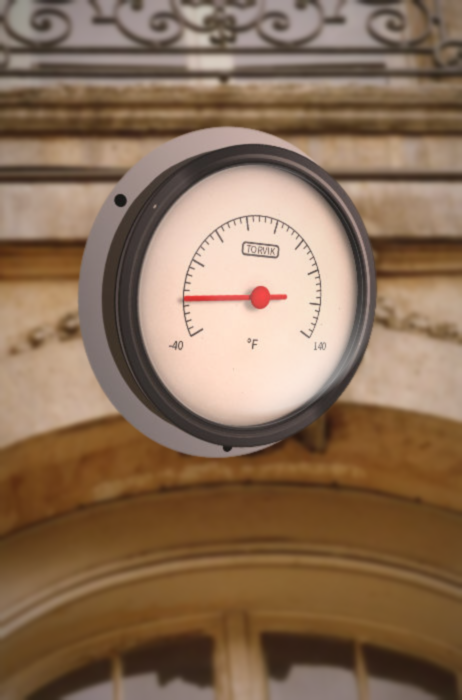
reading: -20; °F
